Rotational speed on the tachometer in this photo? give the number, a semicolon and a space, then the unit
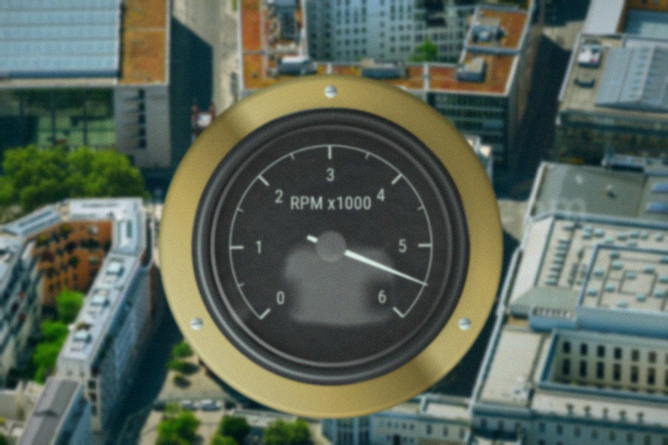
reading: 5500; rpm
